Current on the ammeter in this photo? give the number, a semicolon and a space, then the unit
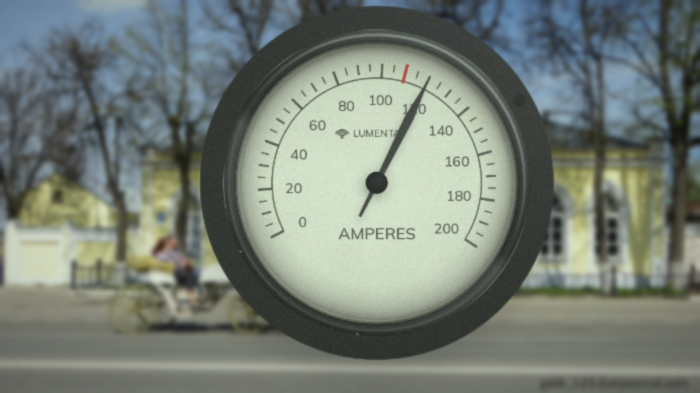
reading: 120; A
